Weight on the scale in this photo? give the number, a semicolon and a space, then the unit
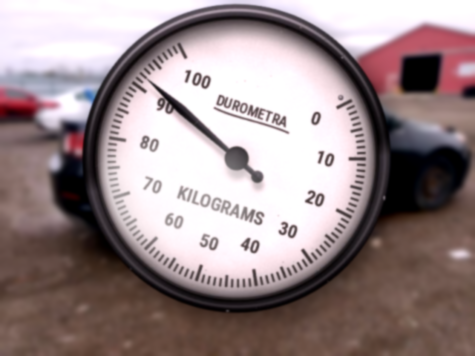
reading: 92; kg
